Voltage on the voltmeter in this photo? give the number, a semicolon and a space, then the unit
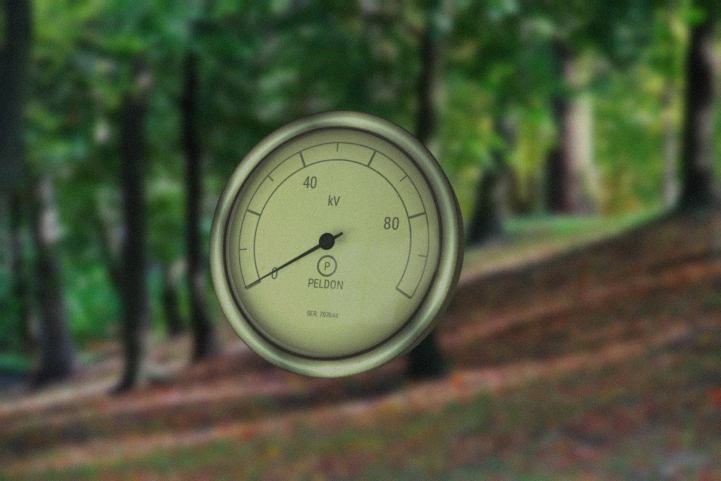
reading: 0; kV
